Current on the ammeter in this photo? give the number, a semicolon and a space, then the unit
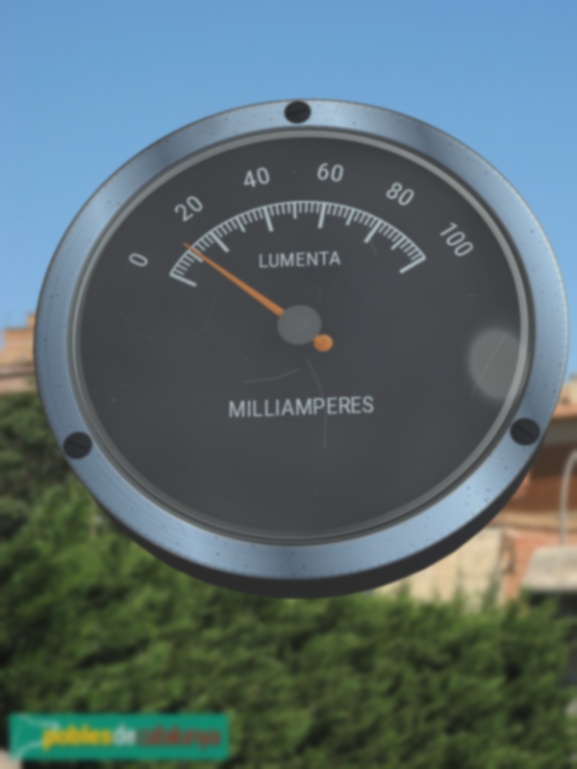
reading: 10; mA
